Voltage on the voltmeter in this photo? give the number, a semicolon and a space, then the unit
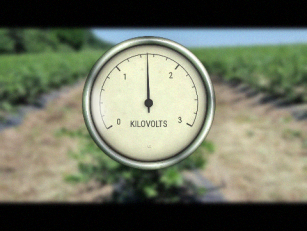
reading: 1.5; kV
